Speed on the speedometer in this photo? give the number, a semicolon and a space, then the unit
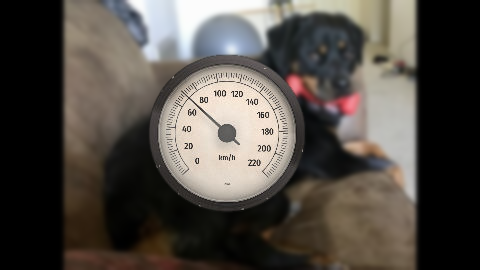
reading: 70; km/h
